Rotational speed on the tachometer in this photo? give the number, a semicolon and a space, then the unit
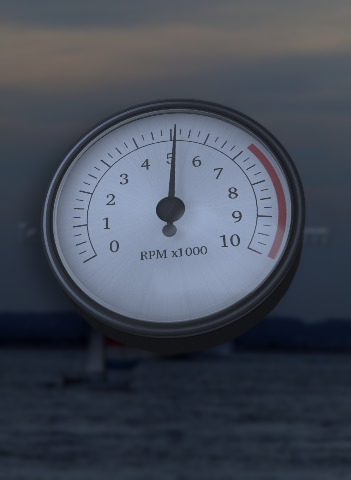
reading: 5125; rpm
